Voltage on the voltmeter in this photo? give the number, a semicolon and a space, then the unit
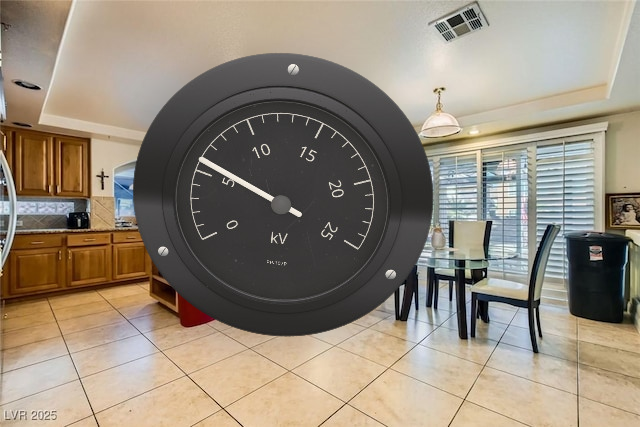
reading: 6; kV
